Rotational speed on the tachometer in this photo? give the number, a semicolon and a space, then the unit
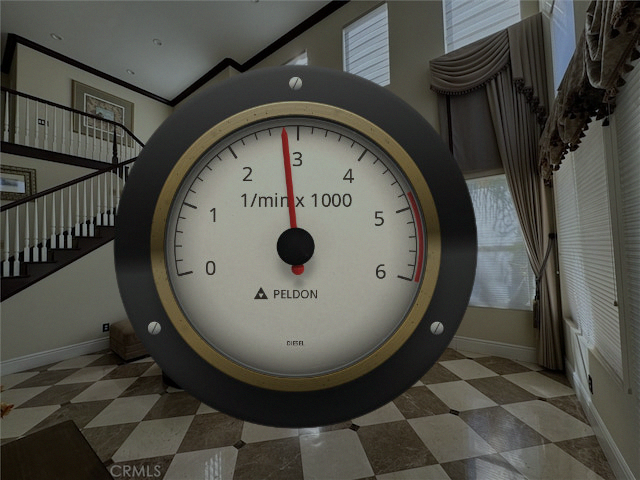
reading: 2800; rpm
